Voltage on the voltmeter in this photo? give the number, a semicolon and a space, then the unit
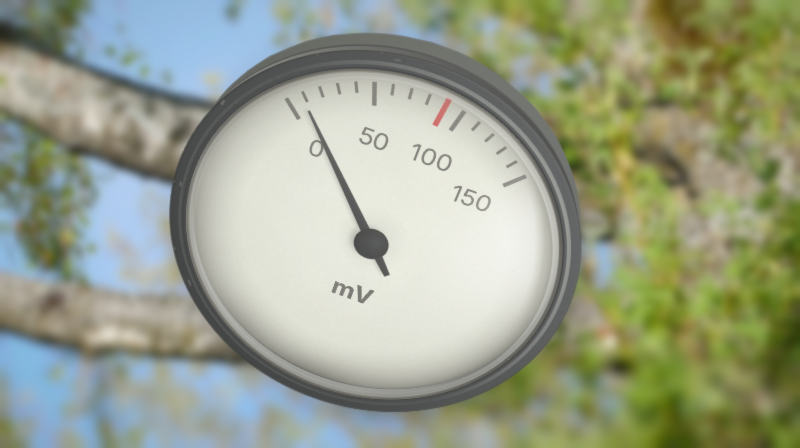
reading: 10; mV
